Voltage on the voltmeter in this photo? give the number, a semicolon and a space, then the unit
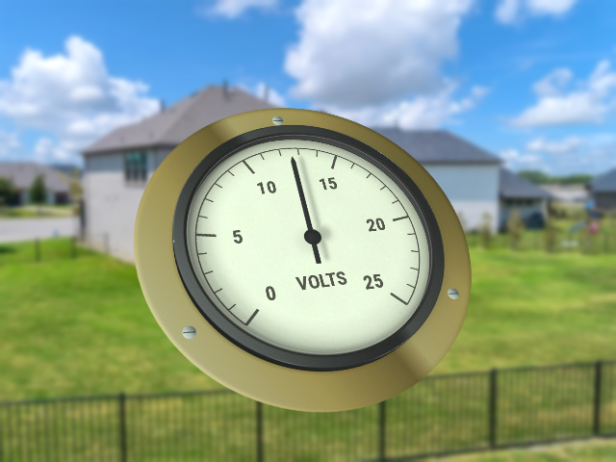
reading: 12.5; V
